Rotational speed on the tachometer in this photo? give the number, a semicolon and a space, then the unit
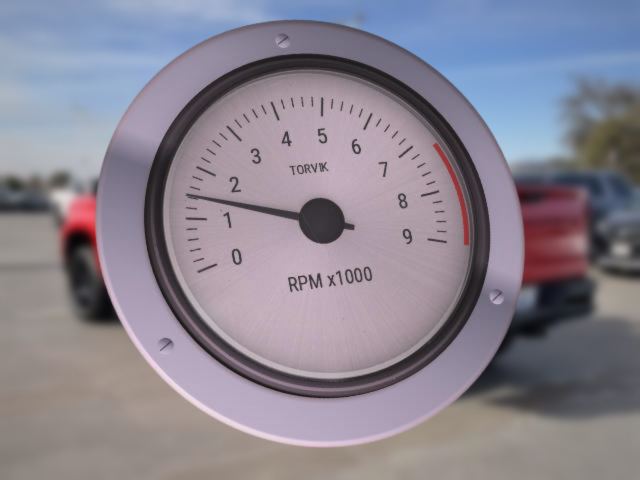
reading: 1400; rpm
